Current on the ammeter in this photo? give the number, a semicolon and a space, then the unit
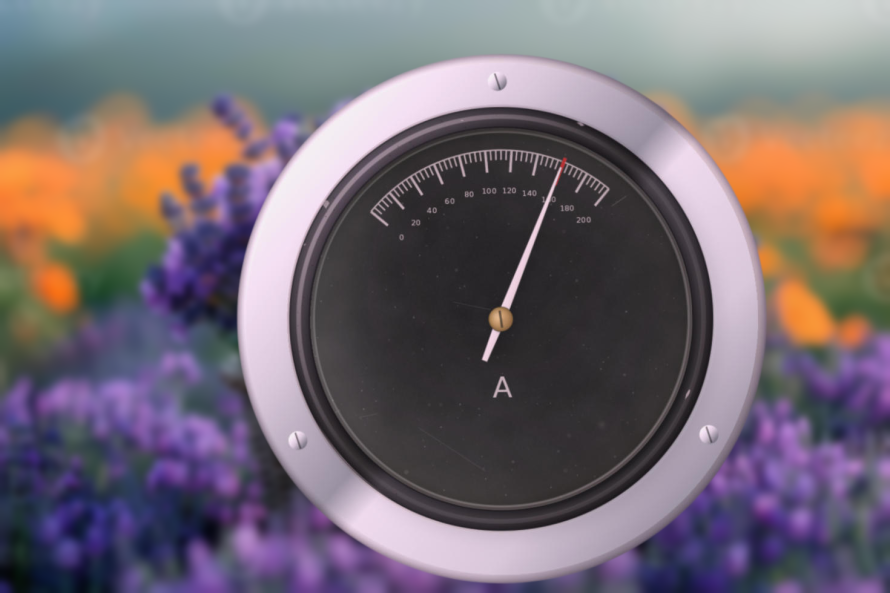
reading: 160; A
